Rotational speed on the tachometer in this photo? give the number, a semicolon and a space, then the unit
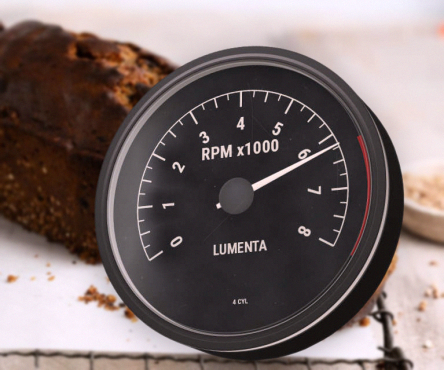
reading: 6250; rpm
